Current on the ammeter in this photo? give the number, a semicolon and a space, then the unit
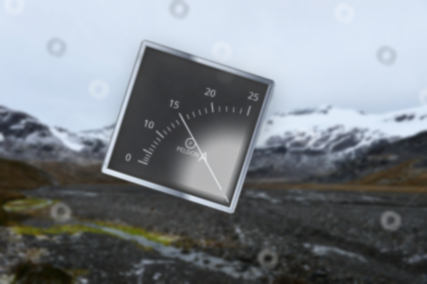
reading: 15; A
